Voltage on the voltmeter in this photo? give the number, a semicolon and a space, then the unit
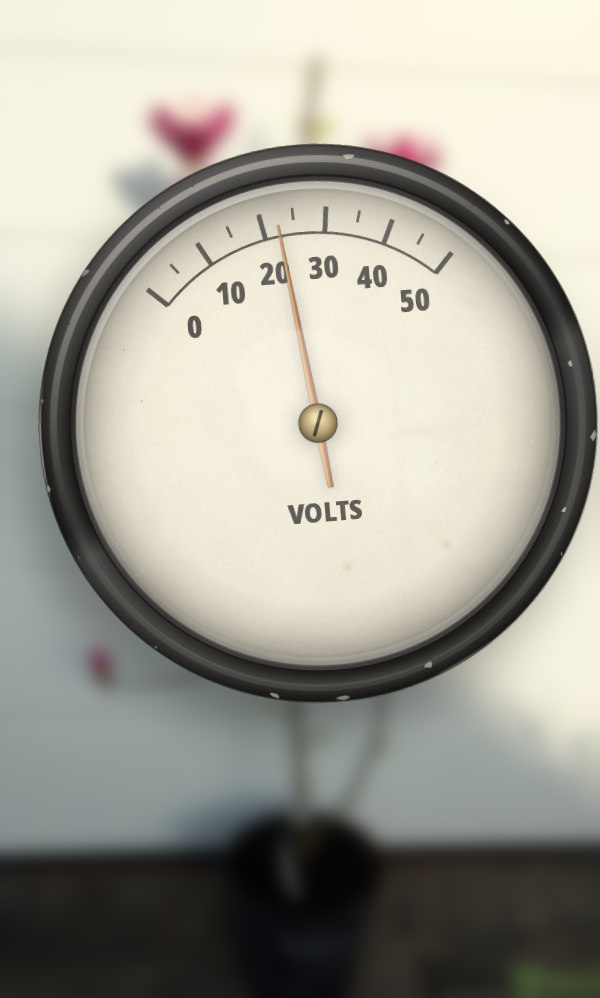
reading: 22.5; V
